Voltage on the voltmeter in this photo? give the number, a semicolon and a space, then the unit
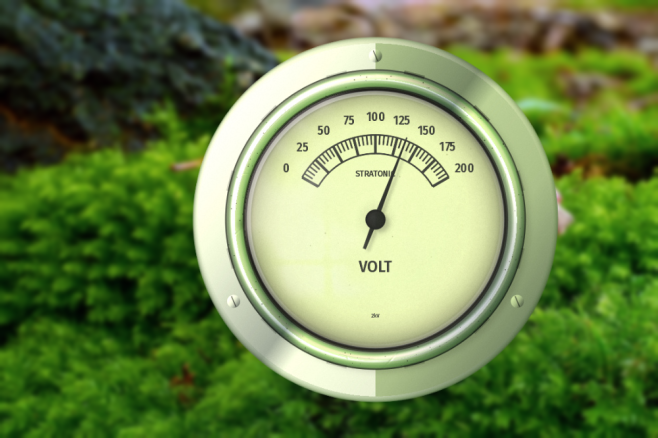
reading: 135; V
